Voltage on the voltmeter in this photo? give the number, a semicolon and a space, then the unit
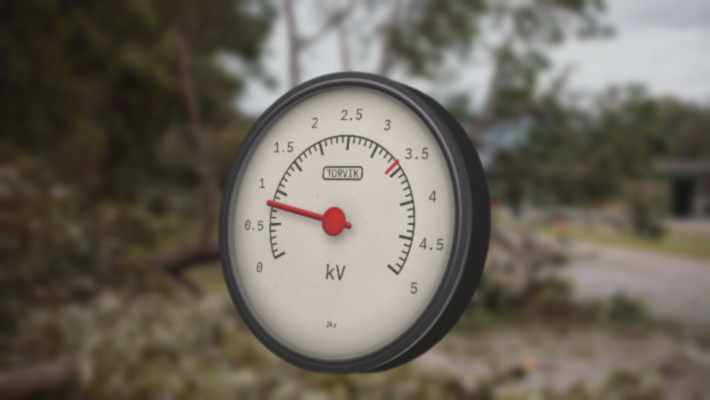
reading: 0.8; kV
